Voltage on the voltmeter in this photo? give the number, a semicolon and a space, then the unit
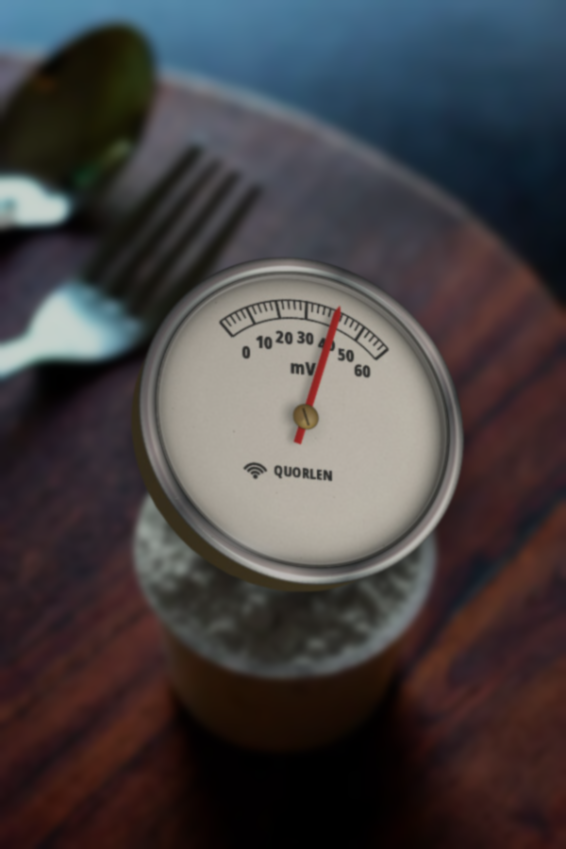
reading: 40; mV
